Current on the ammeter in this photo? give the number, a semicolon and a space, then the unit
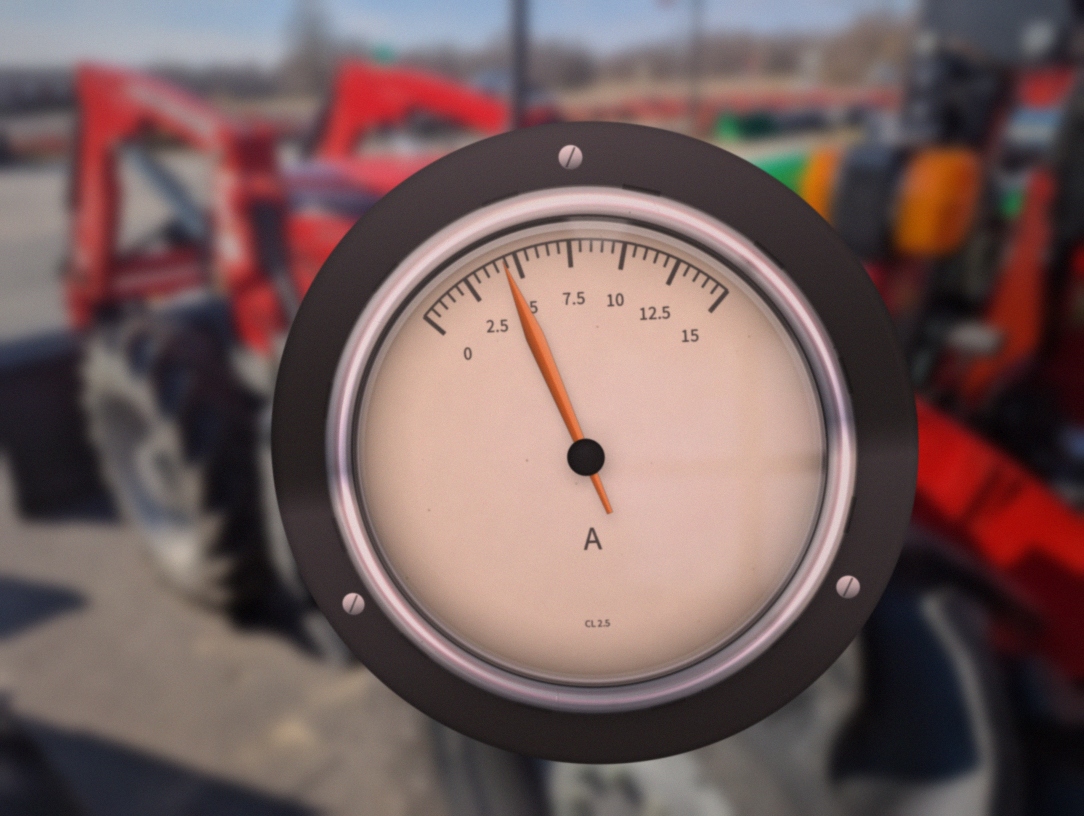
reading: 4.5; A
